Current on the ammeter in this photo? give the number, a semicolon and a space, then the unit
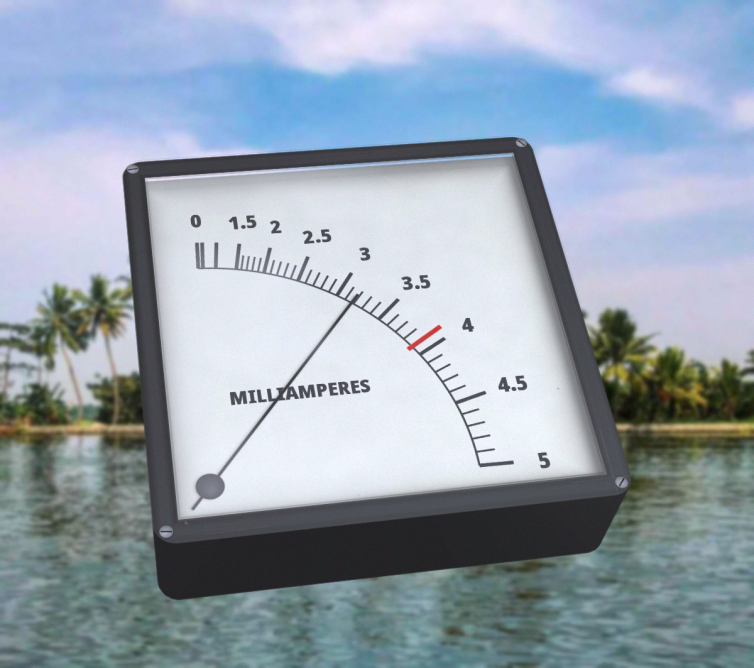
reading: 3.2; mA
